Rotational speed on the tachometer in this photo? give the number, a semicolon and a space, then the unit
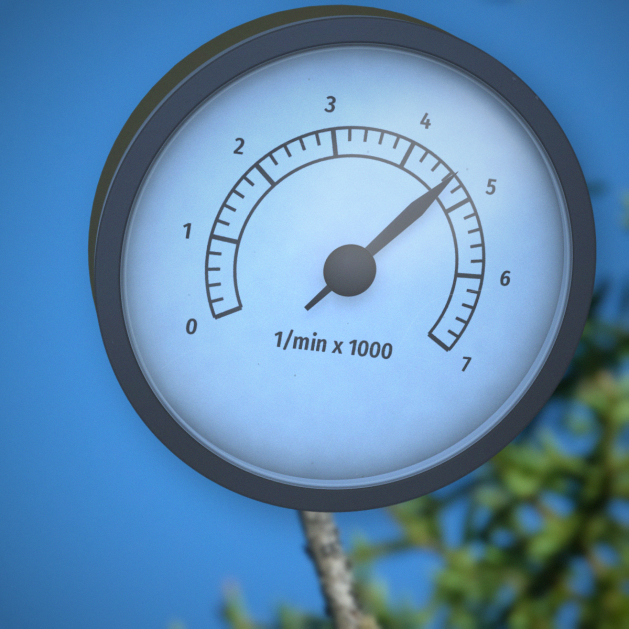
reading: 4600; rpm
